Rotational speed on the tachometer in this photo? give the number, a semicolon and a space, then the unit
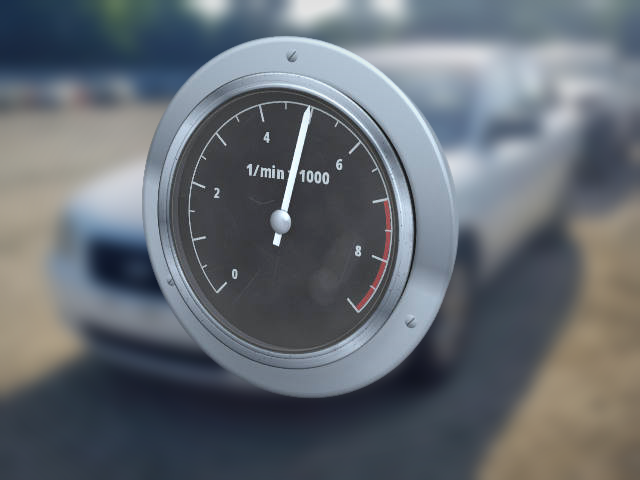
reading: 5000; rpm
